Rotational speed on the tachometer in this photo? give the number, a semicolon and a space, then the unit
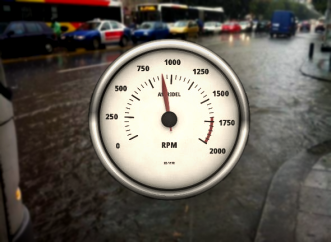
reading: 900; rpm
